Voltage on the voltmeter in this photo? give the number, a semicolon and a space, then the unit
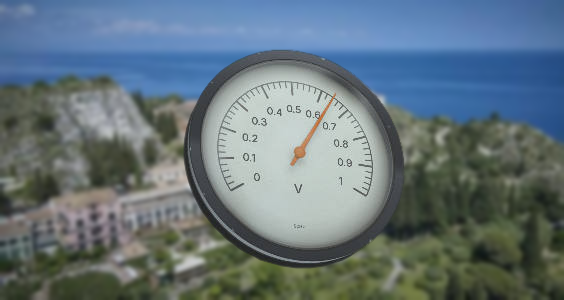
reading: 0.64; V
